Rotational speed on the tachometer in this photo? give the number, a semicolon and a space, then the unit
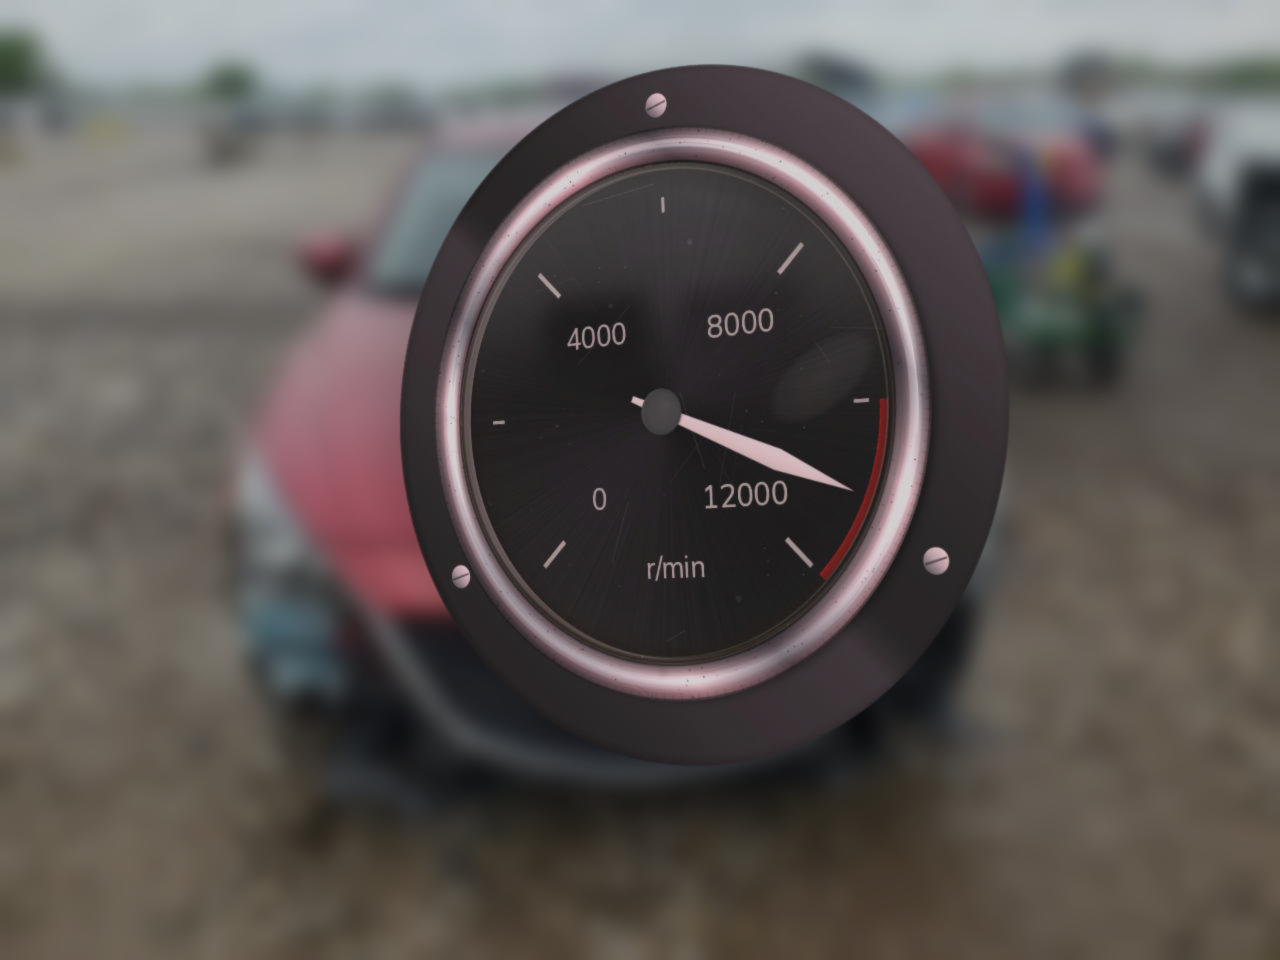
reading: 11000; rpm
